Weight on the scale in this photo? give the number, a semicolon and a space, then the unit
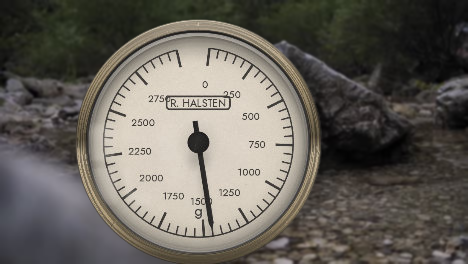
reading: 1450; g
